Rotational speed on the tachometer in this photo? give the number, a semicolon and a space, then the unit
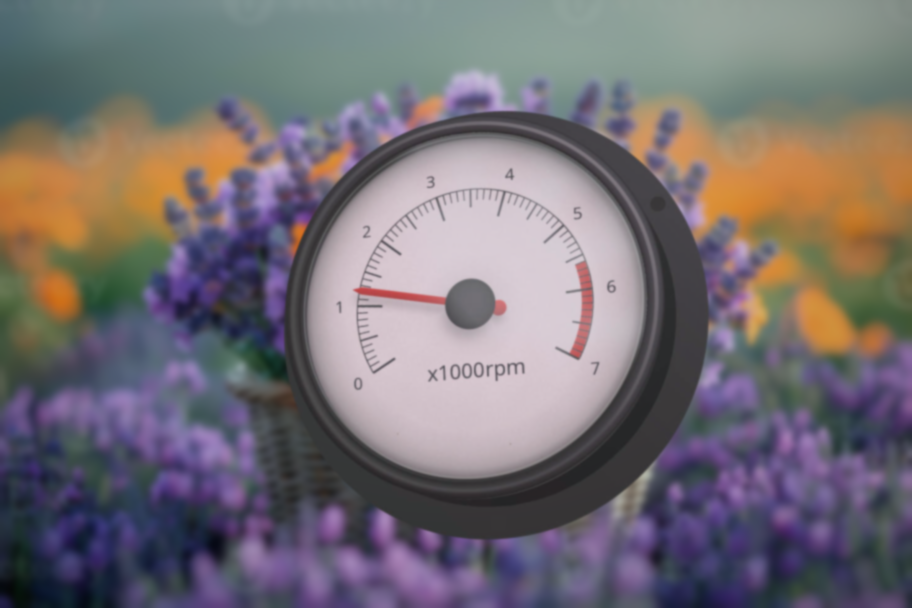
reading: 1200; rpm
